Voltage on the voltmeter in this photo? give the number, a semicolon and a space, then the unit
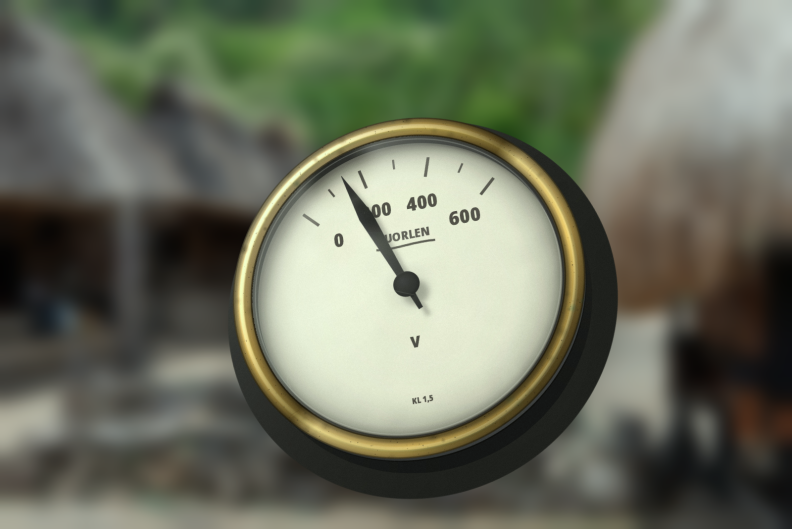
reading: 150; V
